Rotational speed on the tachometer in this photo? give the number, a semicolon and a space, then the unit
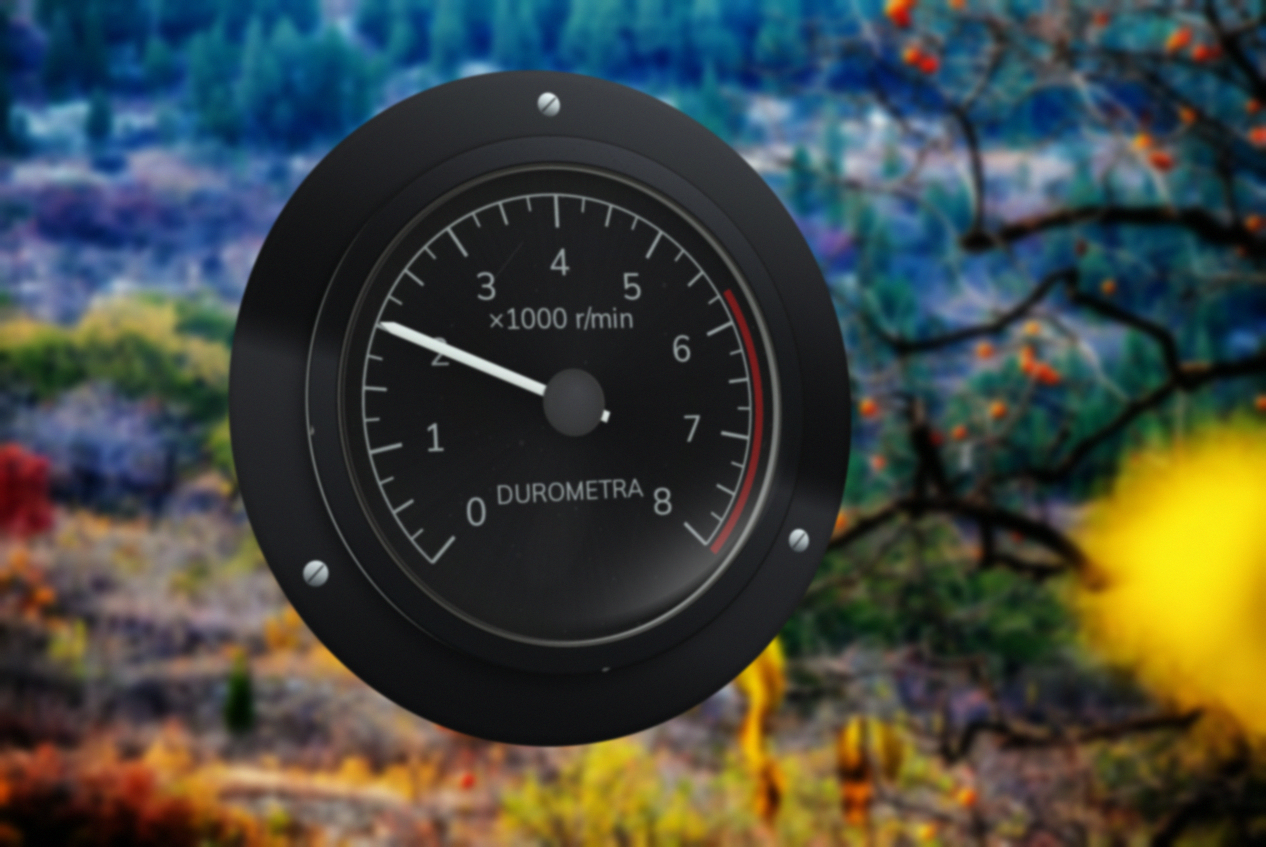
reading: 2000; rpm
